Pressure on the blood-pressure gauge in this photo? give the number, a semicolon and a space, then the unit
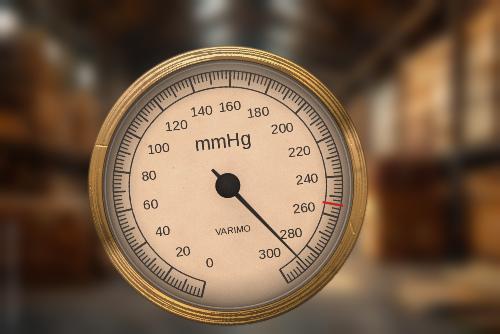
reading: 288; mmHg
